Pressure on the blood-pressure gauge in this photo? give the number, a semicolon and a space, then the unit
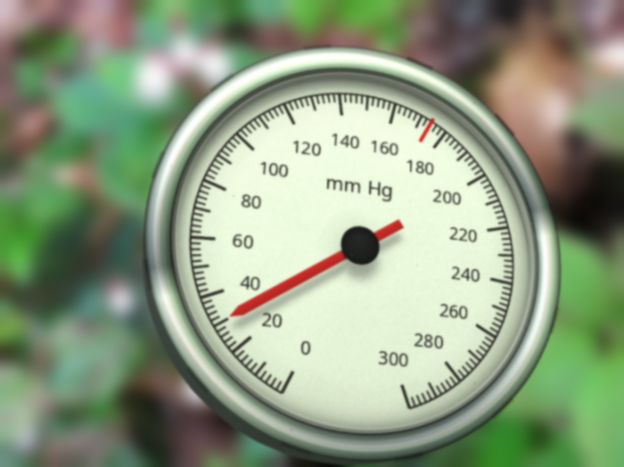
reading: 30; mmHg
